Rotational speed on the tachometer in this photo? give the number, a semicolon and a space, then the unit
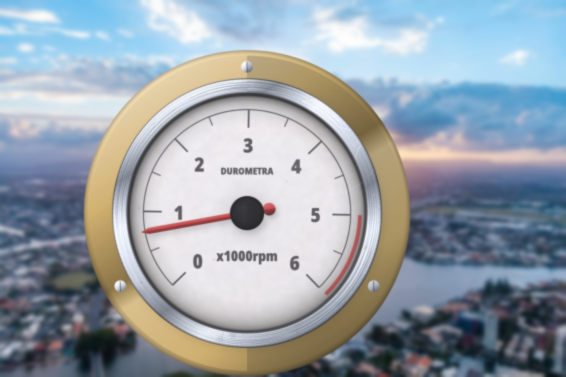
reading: 750; rpm
